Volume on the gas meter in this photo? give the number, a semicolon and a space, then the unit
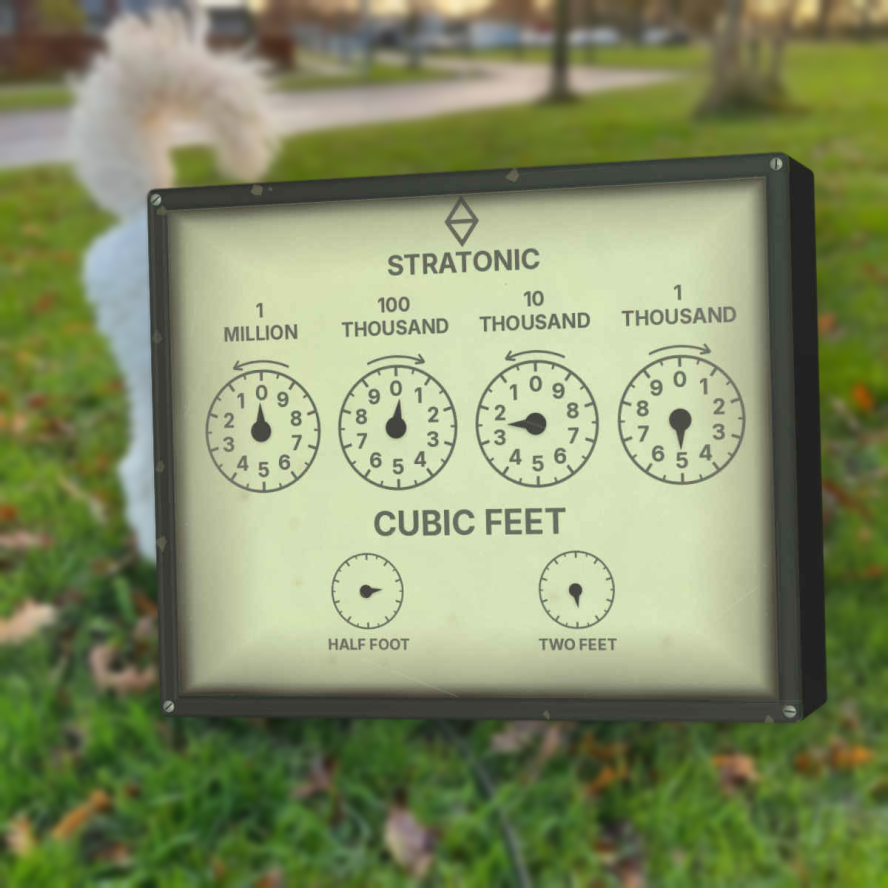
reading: 2500; ft³
